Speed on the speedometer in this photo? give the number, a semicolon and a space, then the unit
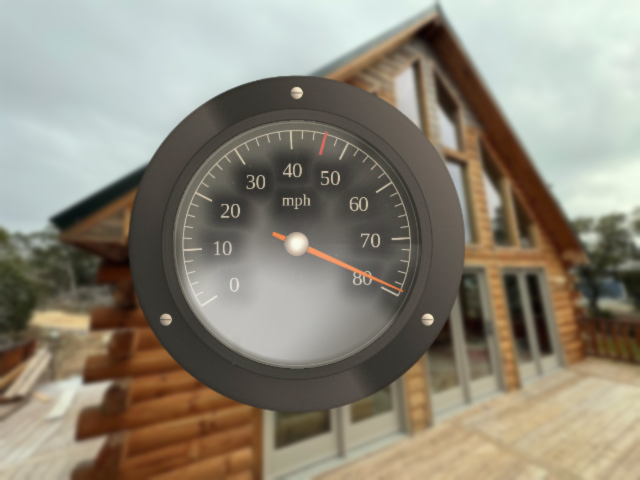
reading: 79; mph
